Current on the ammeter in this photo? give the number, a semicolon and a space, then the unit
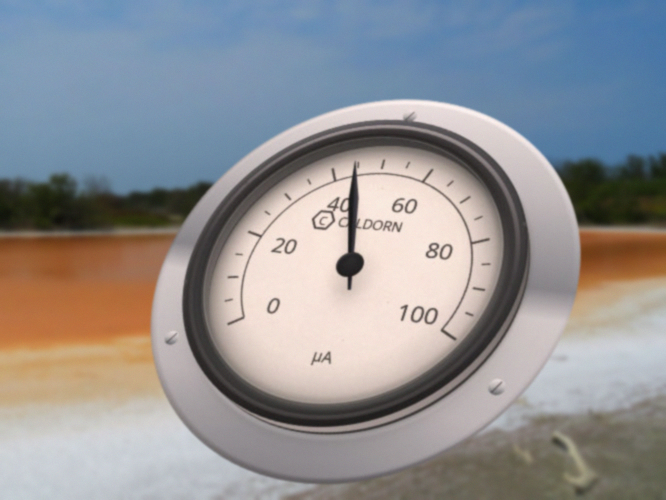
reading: 45; µA
